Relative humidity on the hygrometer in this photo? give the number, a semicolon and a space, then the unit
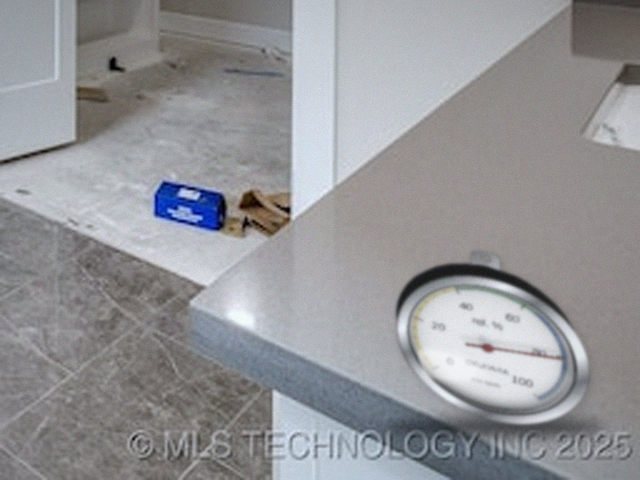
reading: 80; %
